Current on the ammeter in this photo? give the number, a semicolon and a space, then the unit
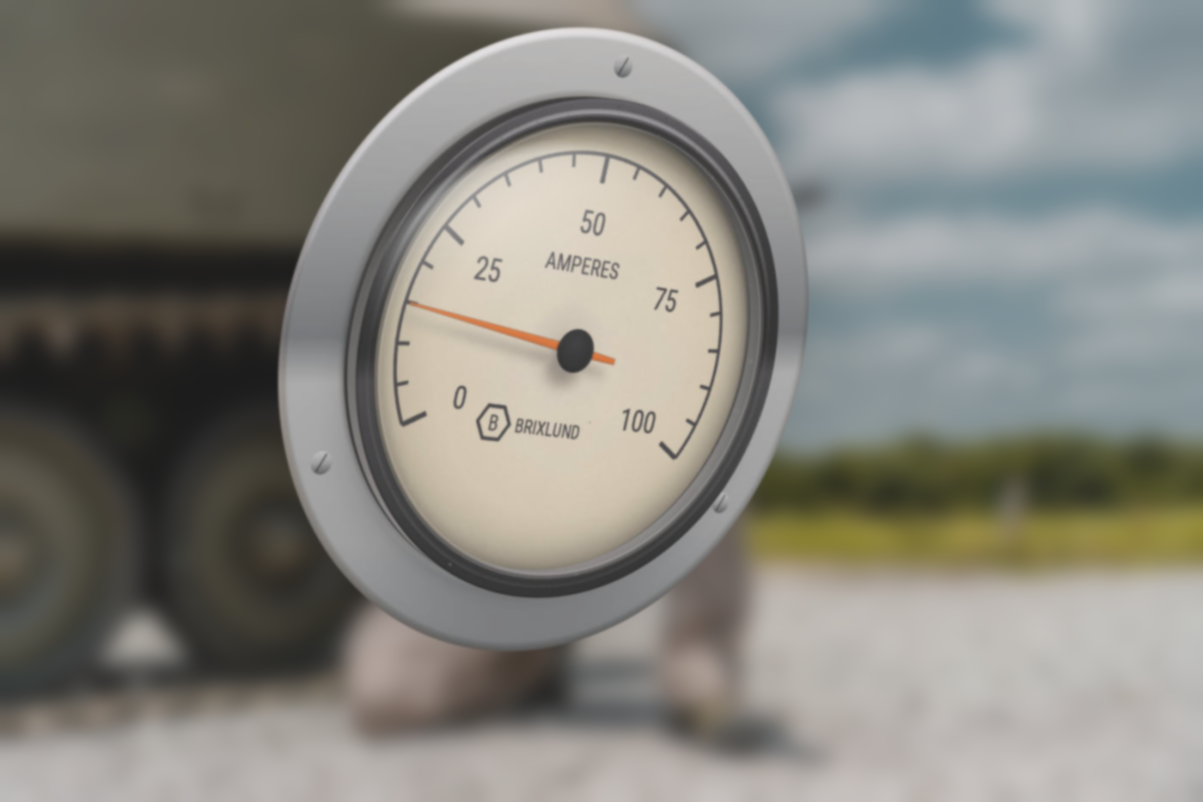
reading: 15; A
